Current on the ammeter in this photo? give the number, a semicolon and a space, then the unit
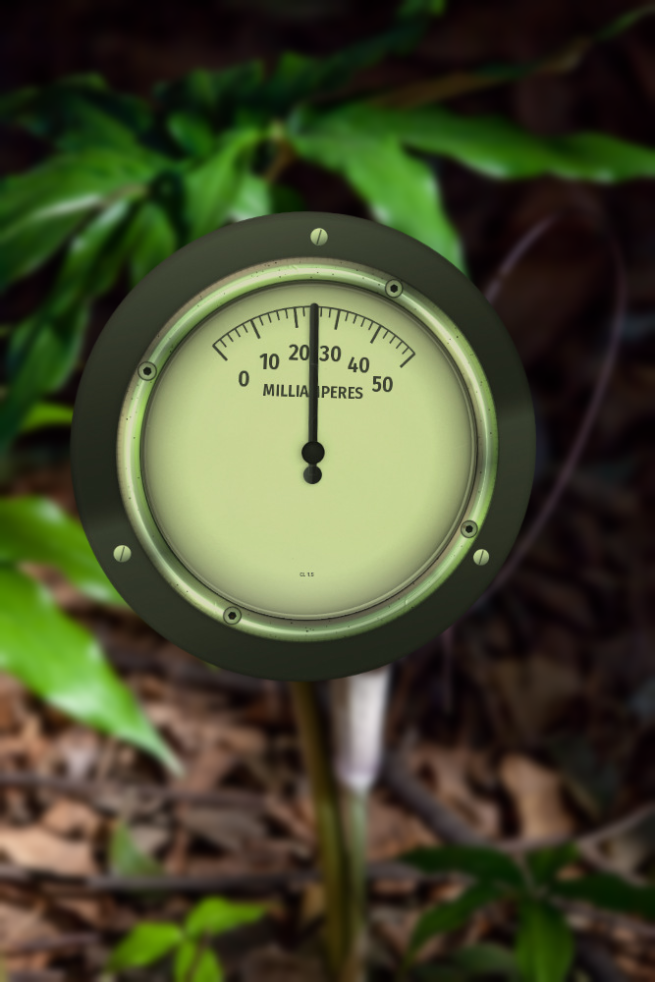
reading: 24; mA
